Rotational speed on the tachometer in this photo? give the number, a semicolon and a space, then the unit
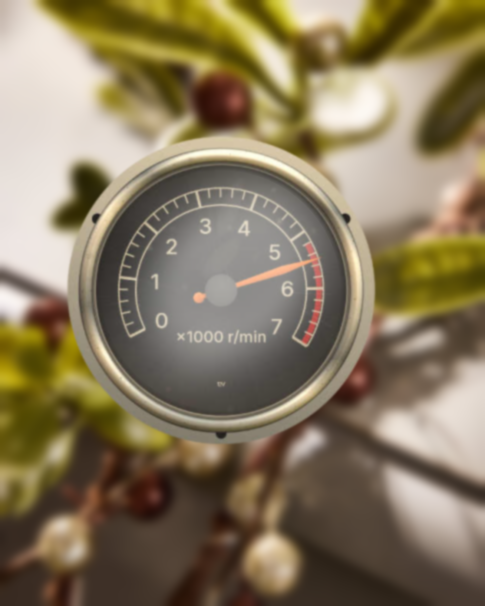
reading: 5500; rpm
